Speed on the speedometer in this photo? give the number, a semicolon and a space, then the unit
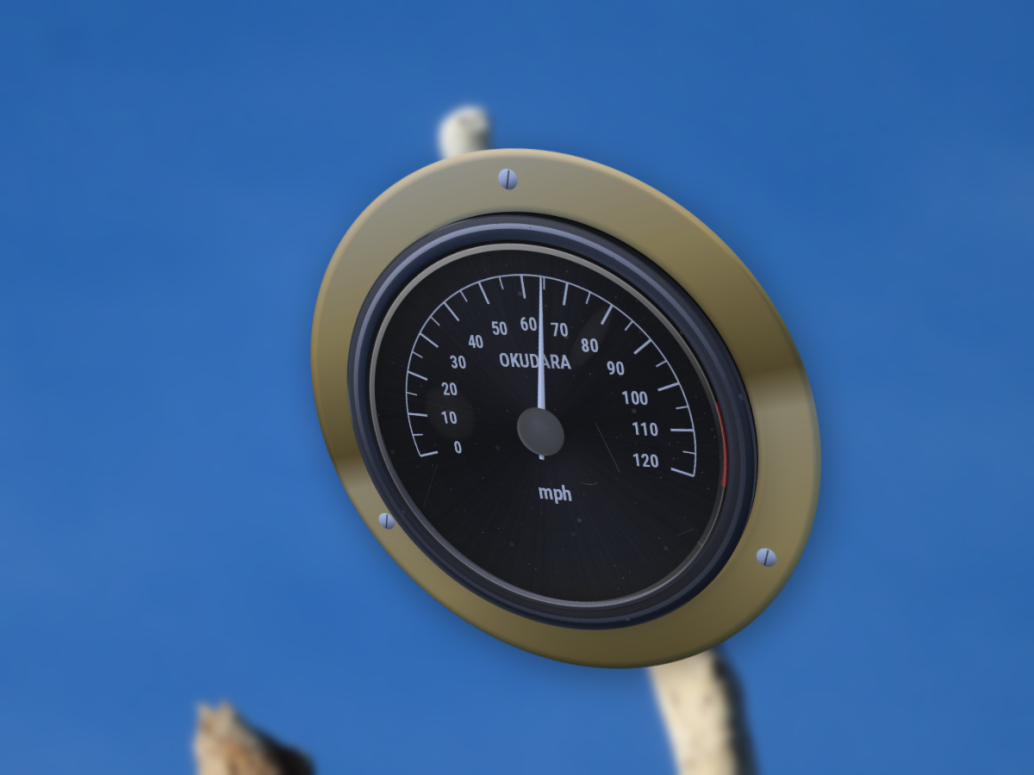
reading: 65; mph
